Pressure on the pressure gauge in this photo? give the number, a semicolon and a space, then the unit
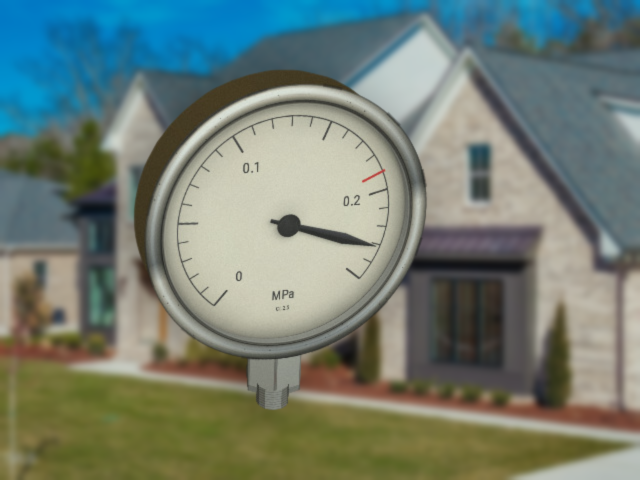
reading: 0.23; MPa
